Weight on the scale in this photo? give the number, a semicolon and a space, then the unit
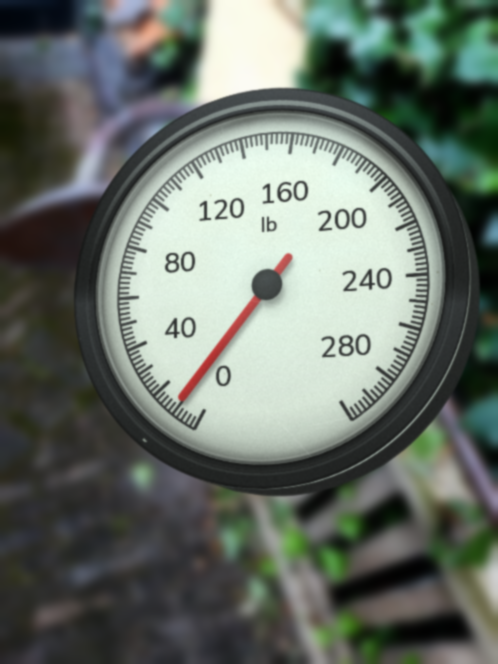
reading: 10; lb
